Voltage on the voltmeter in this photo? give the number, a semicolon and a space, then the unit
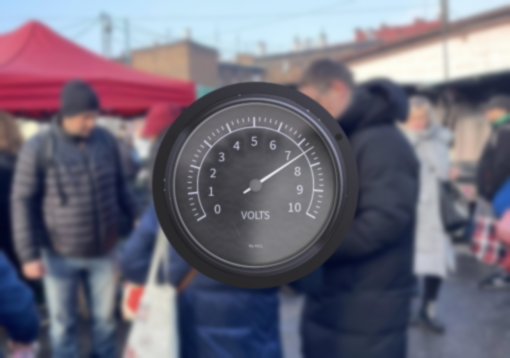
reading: 7.4; V
